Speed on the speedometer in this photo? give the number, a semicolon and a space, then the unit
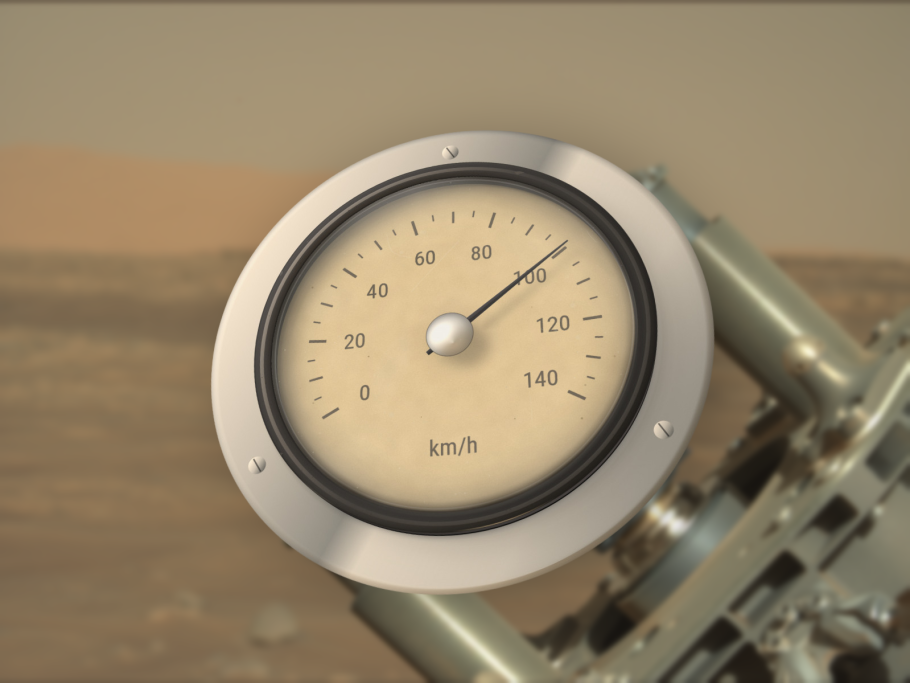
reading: 100; km/h
